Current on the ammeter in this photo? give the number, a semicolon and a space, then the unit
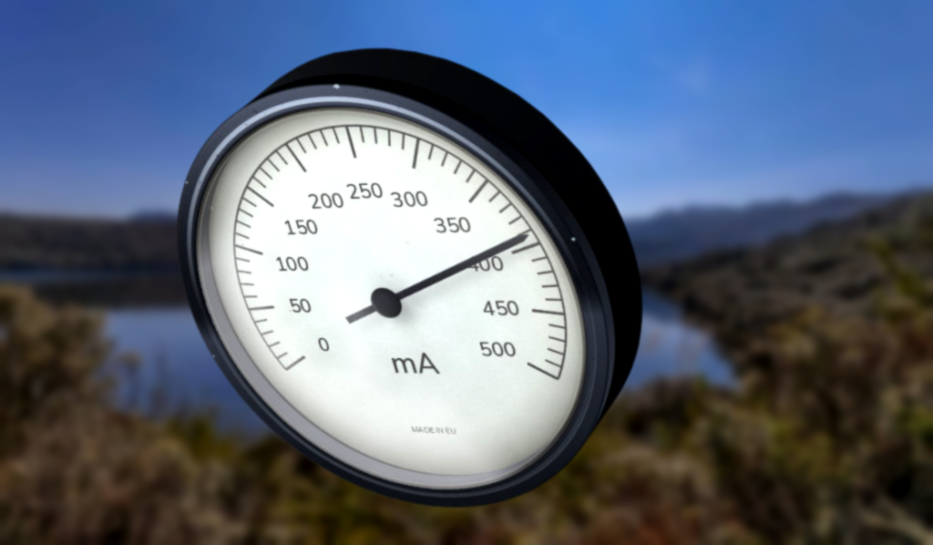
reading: 390; mA
